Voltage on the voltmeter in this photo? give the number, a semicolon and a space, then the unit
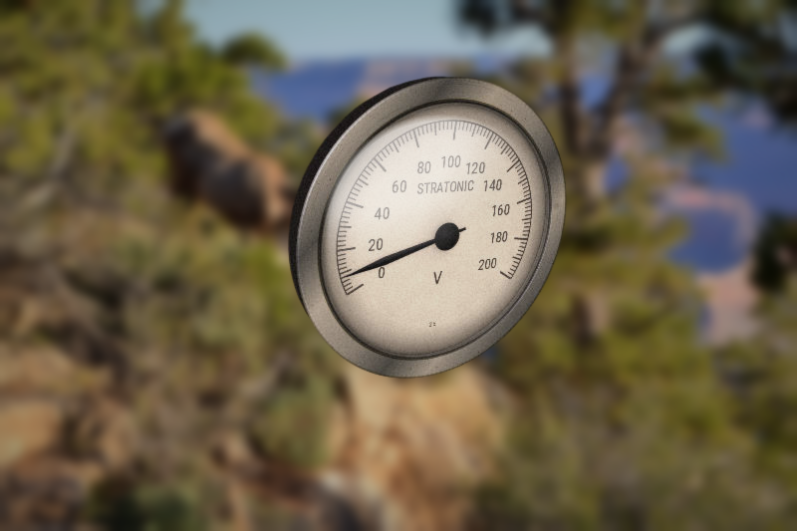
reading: 10; V
